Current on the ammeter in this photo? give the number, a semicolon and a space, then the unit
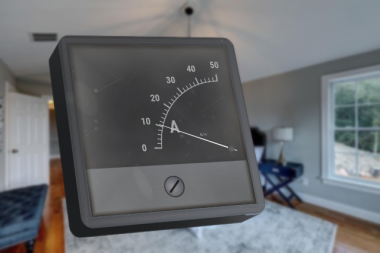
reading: 10; A
